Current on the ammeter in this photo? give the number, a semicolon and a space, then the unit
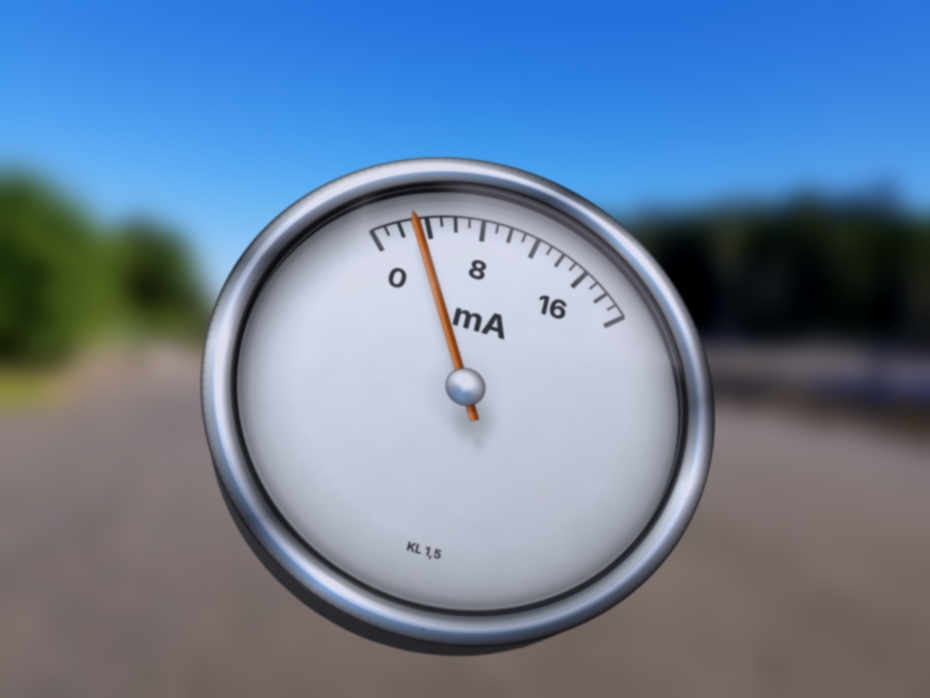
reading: 3; mA
